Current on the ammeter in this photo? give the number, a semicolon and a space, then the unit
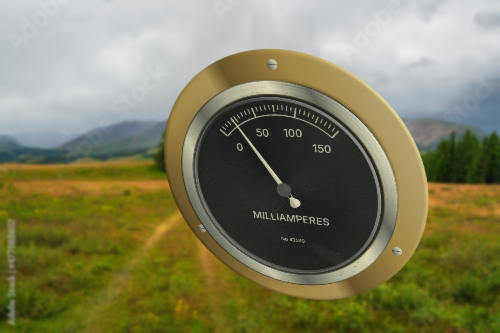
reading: 25; mA
